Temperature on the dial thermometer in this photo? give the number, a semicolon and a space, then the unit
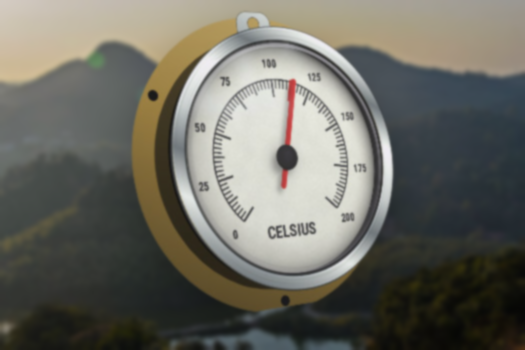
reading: 112.5; °C
